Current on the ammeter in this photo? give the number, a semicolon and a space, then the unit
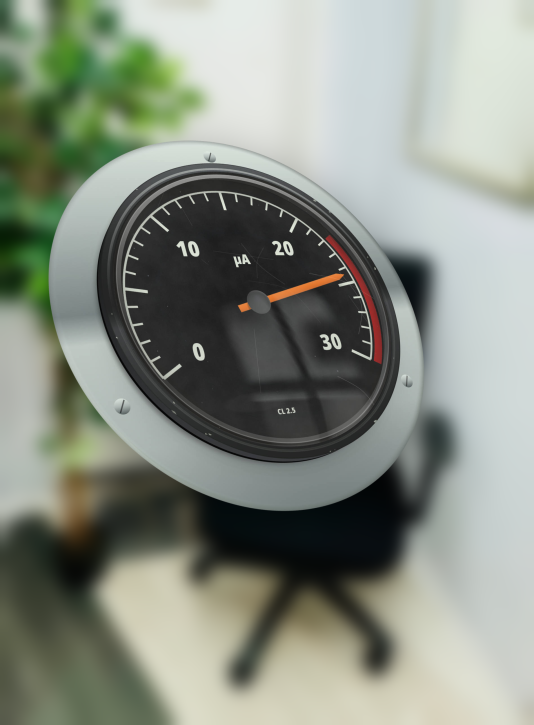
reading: 24.5; µA
